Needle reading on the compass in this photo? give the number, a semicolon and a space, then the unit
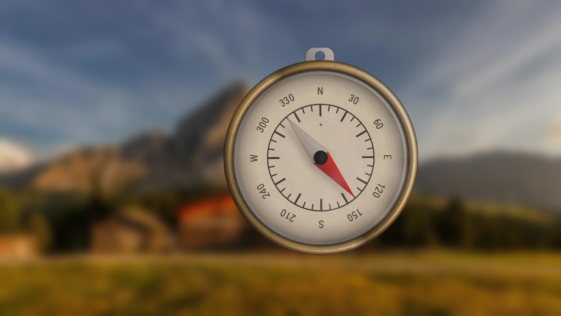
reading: 140; °
